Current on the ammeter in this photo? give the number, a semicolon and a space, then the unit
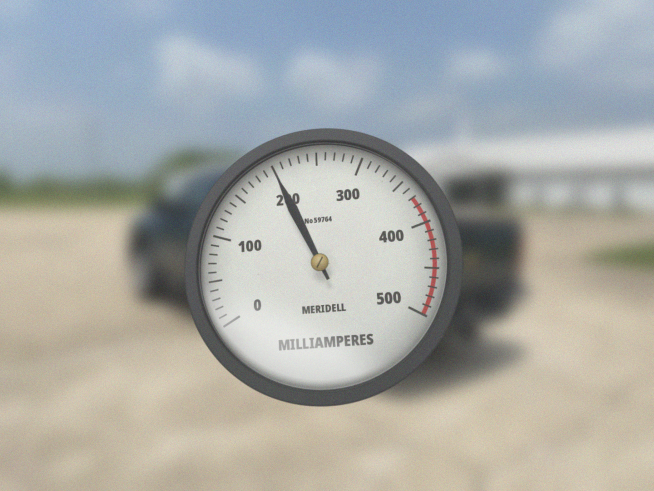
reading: 200; mA
